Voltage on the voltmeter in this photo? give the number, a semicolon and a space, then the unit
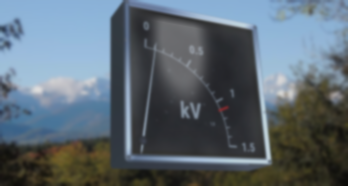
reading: 0.1; kV
